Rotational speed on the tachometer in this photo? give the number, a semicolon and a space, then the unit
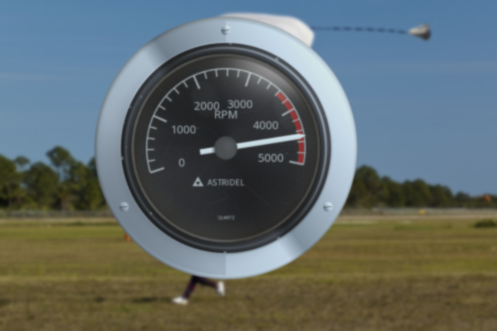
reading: 4500; rpm
